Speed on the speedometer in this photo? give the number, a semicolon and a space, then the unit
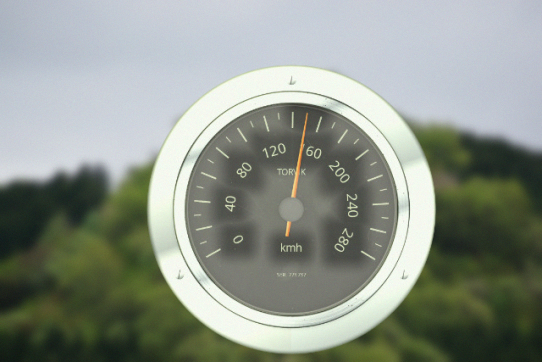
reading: 150; km/h
